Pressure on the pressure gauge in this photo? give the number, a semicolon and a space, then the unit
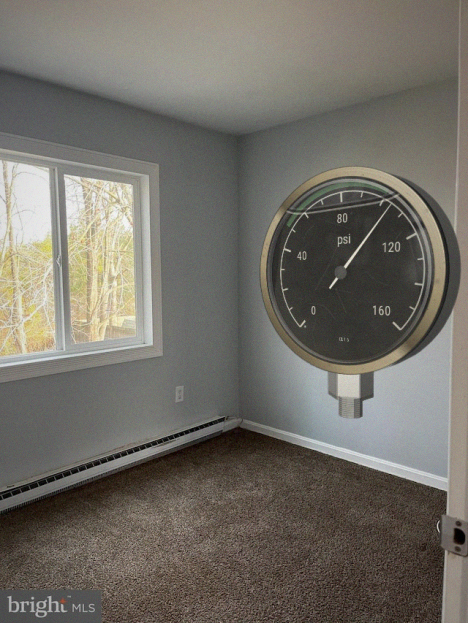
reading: 105; psi
